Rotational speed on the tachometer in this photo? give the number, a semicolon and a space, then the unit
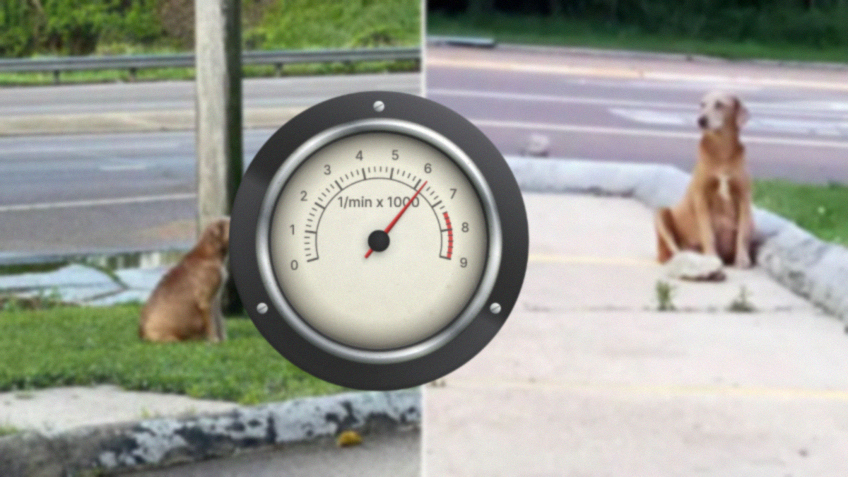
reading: 6200; rpm
